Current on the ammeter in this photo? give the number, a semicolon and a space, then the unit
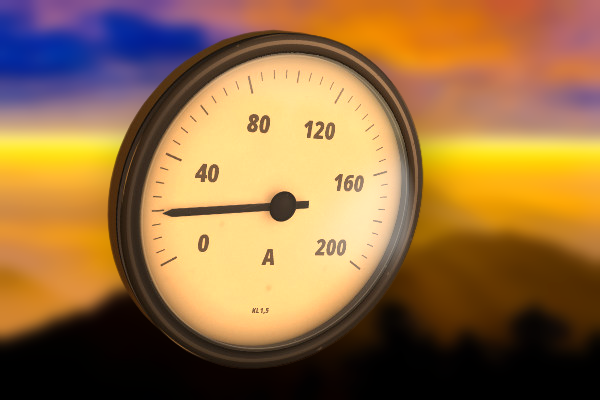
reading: 20; A
